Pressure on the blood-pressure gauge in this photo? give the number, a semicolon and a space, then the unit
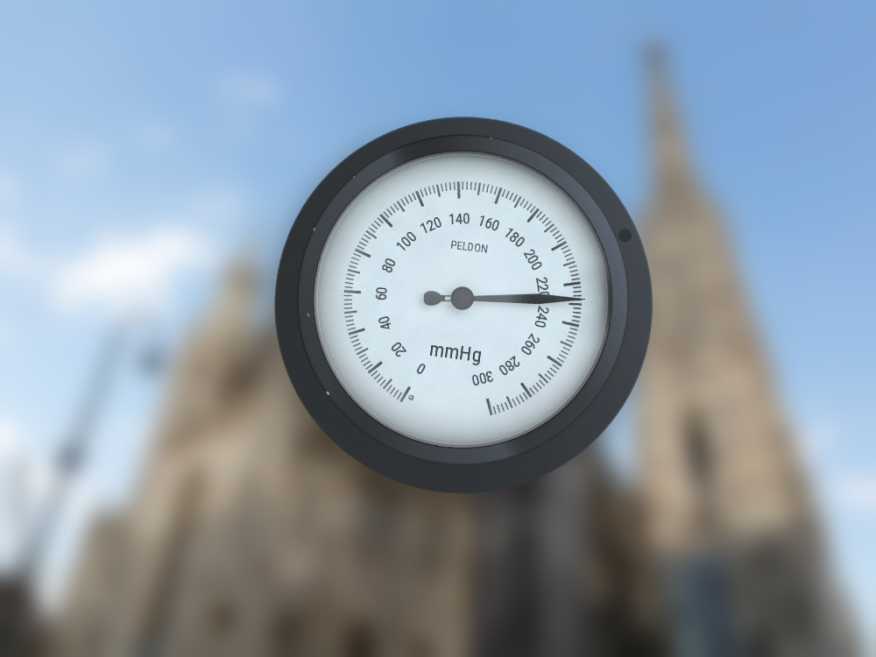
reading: 228; mmHg
